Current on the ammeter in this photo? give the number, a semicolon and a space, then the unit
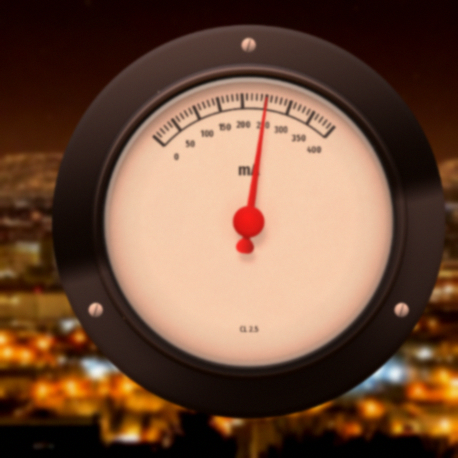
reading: 250; mA
